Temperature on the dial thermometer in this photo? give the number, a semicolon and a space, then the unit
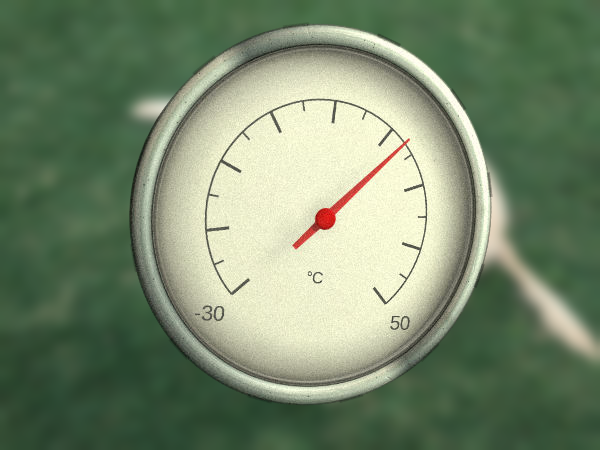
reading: 22.5; °C
